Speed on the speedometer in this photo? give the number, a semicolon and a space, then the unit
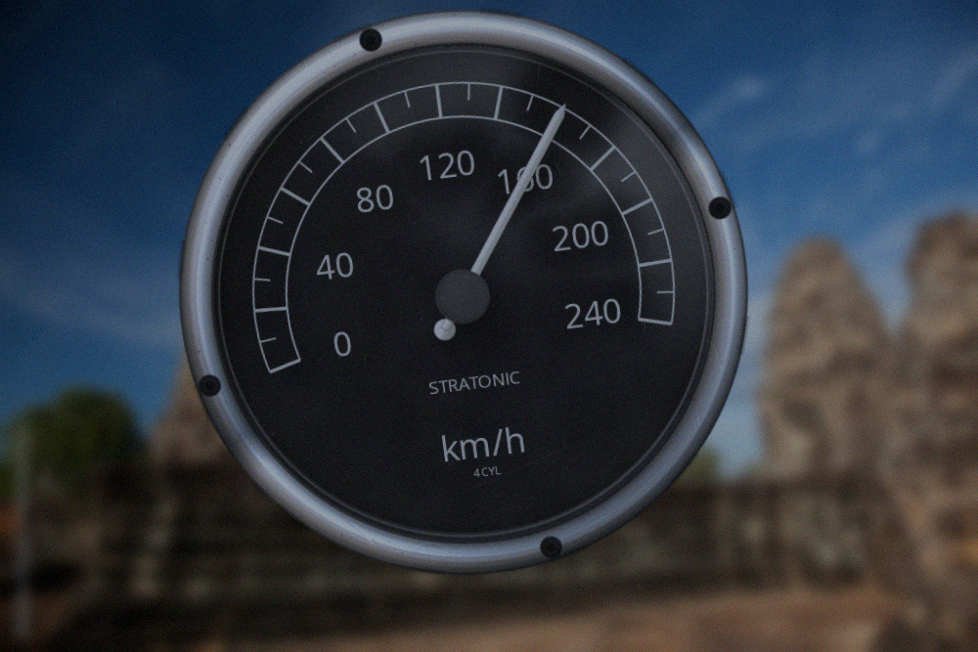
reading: 160; km/h
